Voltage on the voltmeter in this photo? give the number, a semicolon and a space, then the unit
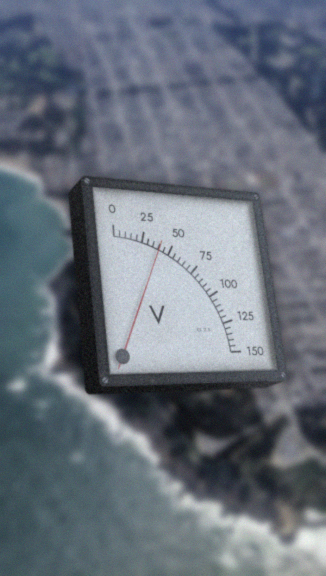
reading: 40; V
